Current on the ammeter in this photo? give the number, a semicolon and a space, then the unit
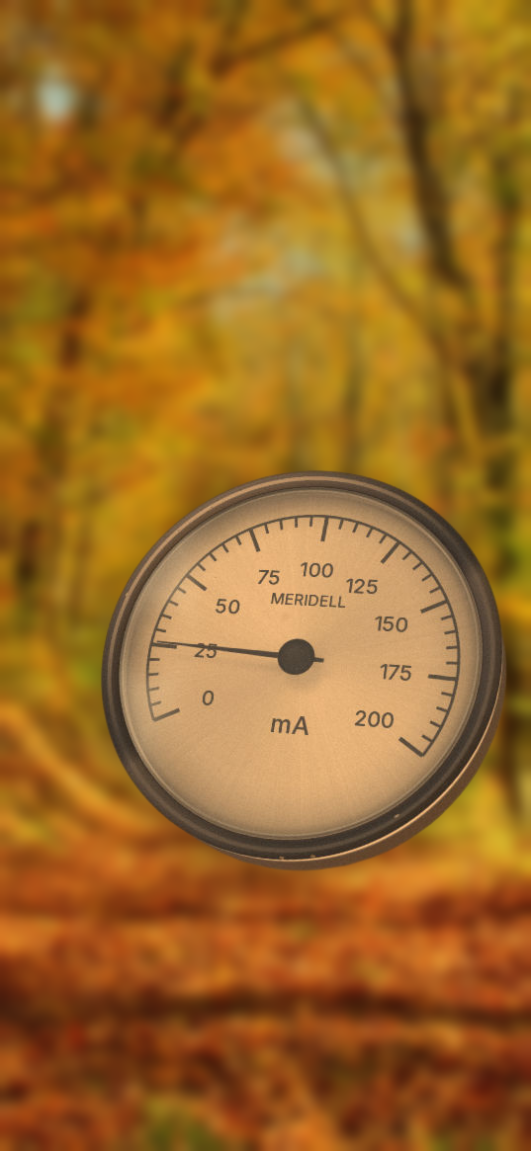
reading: 25; mA
